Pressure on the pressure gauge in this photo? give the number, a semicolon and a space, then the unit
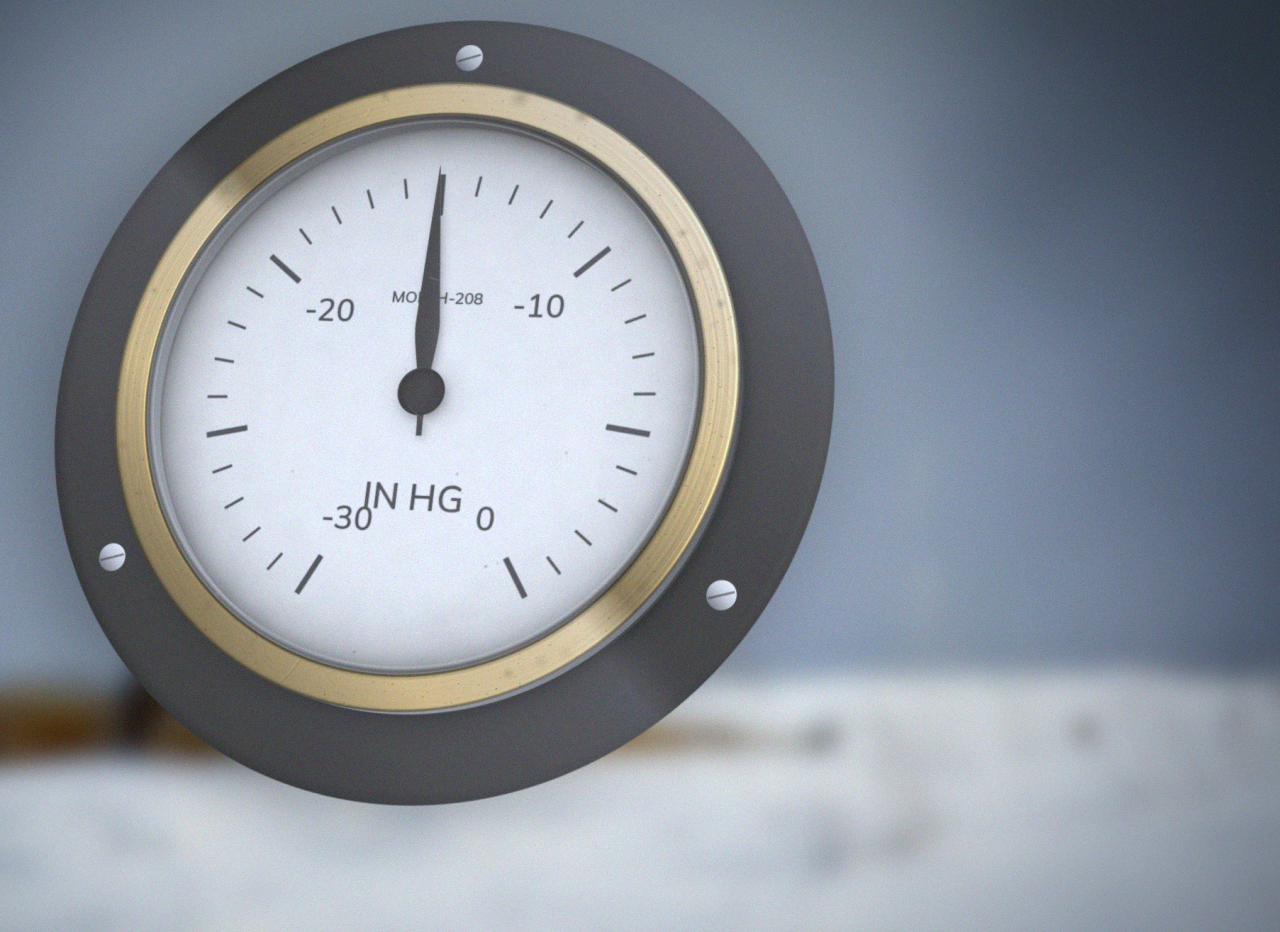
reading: -15; inHg
